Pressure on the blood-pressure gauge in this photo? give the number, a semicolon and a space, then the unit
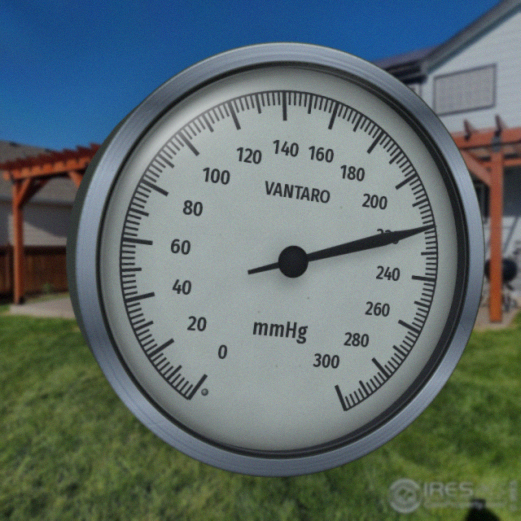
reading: 220; mmHg
